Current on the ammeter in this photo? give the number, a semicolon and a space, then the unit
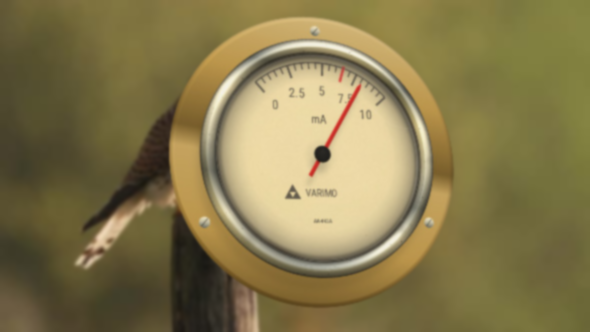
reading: 8; mA
